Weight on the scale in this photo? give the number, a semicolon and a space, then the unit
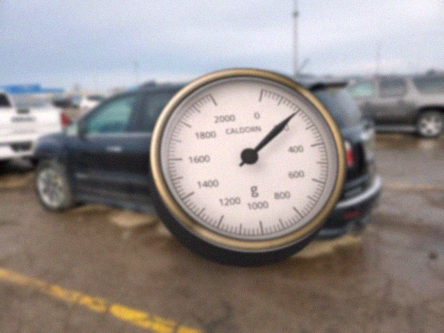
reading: 200; g
